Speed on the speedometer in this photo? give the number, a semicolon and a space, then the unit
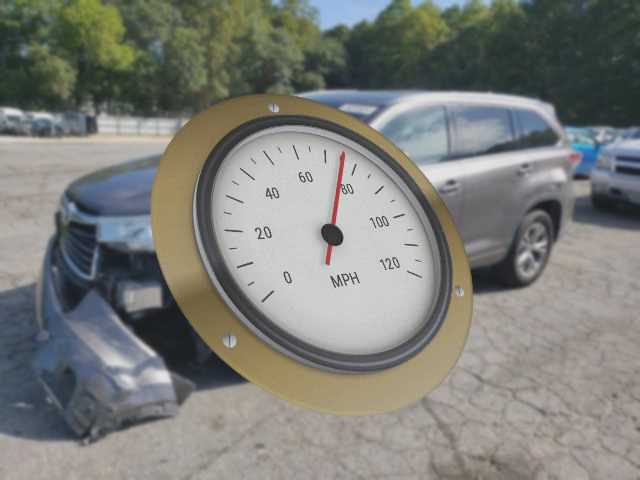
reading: 75; mph
